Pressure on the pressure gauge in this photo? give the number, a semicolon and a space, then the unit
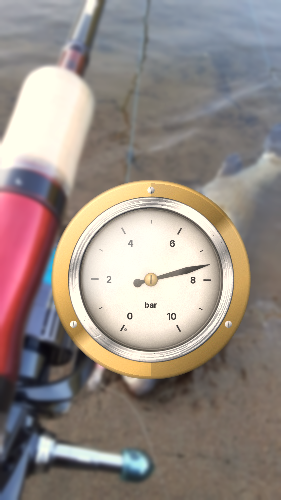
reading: 7.5; bar
